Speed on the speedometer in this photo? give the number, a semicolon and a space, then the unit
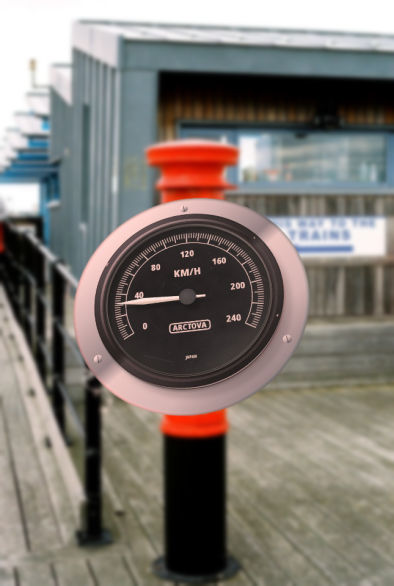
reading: 30; km/h
